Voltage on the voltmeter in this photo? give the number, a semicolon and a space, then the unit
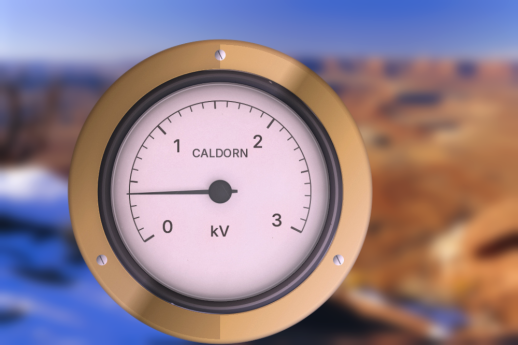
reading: 0.4; kV
